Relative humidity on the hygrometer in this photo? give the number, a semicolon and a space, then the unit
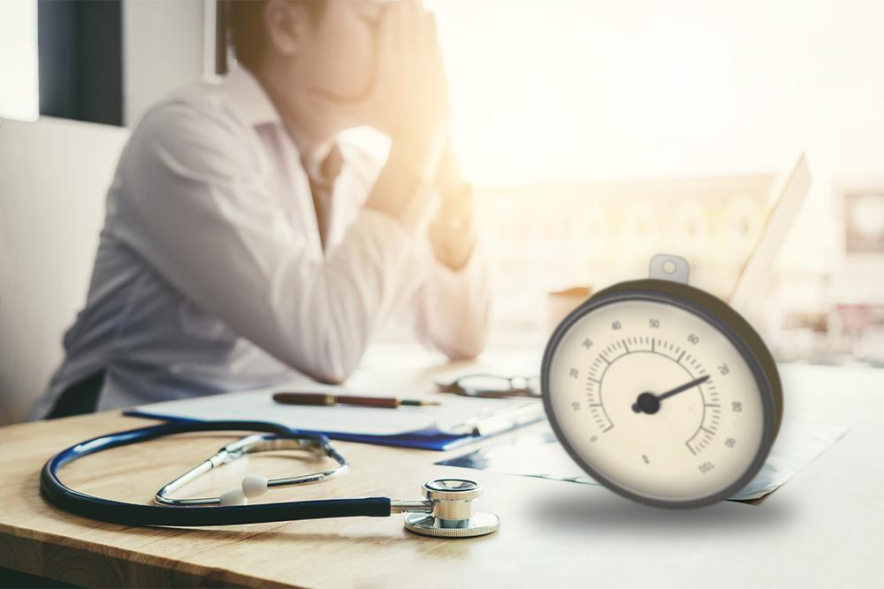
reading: 70; %
